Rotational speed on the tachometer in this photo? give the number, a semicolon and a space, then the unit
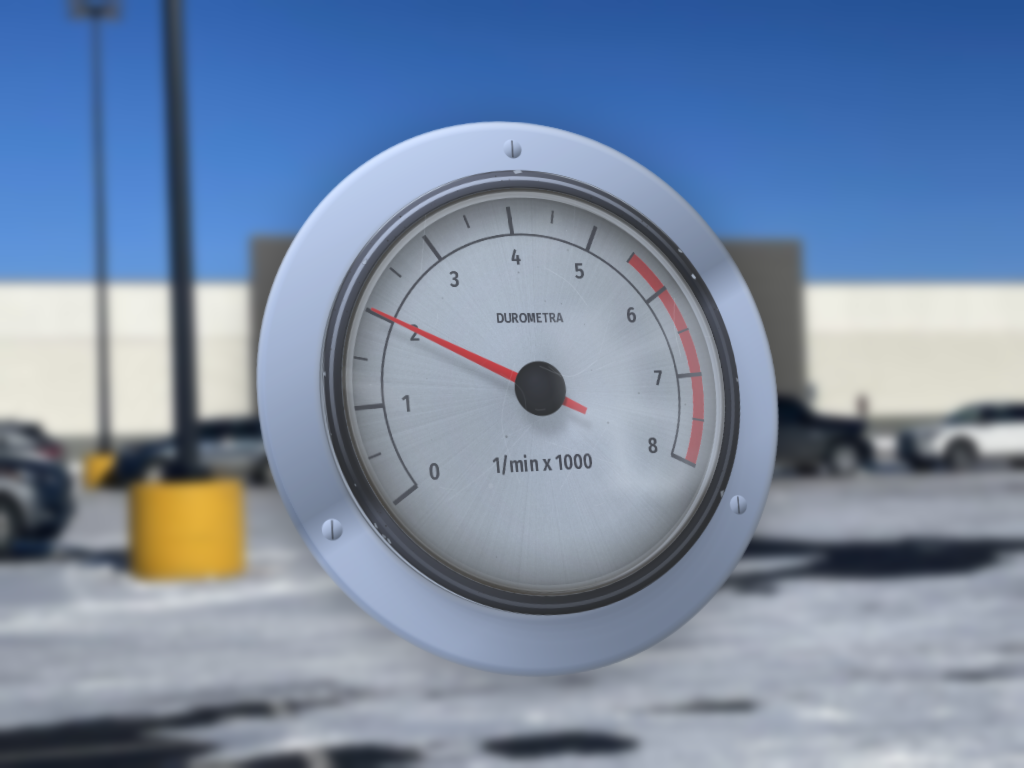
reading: 2000; rpm
